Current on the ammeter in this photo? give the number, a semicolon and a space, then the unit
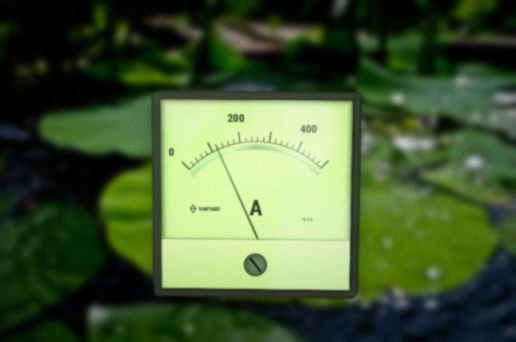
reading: 120; A
